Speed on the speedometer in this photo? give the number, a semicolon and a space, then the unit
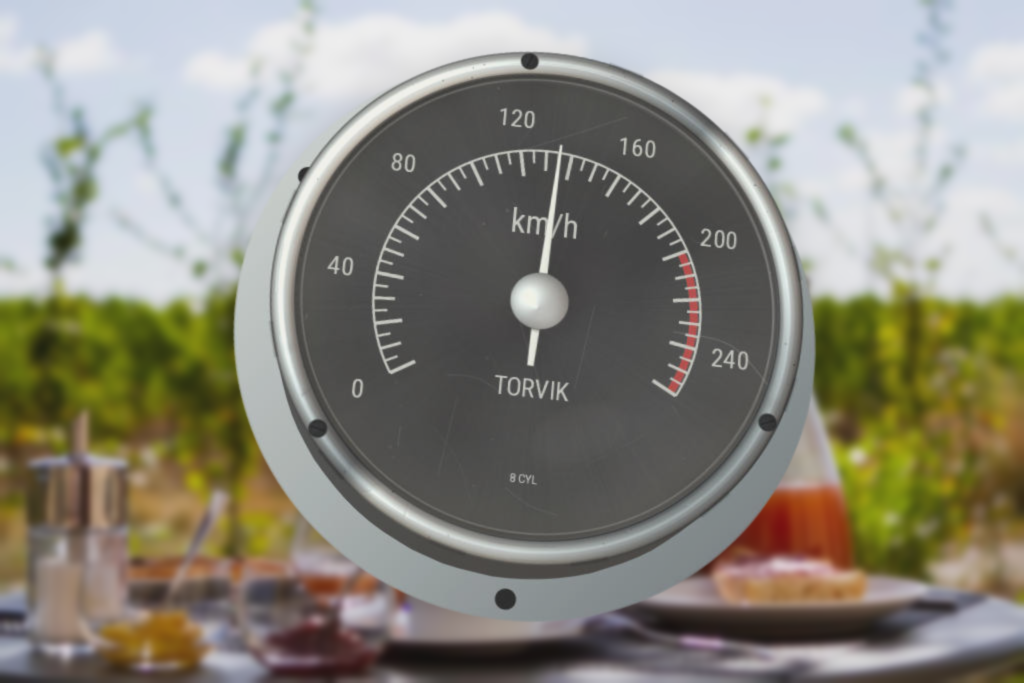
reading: 135; km/h
